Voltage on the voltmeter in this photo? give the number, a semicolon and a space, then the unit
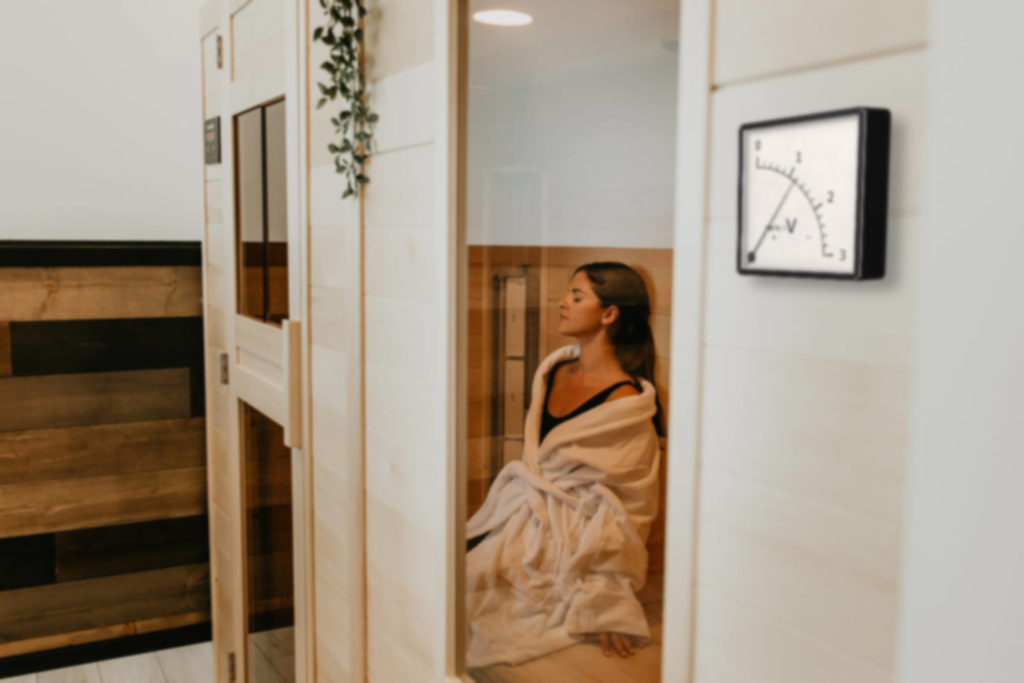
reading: 1.2; V
